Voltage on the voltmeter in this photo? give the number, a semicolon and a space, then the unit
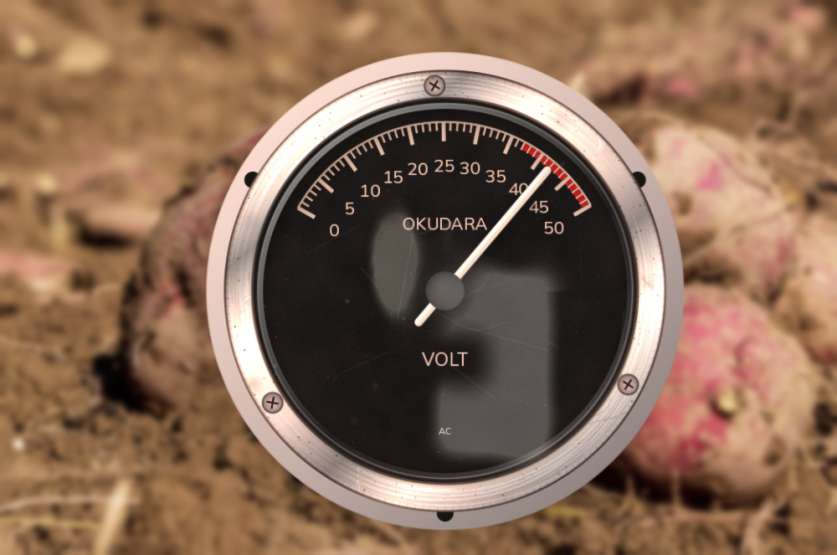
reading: 42; V
